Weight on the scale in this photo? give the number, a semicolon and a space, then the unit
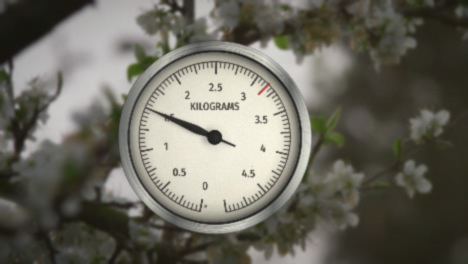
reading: 1.5; kg
